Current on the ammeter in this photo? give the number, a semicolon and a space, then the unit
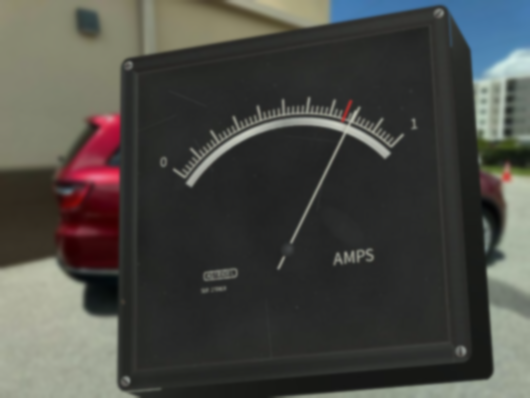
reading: 0.8; A
